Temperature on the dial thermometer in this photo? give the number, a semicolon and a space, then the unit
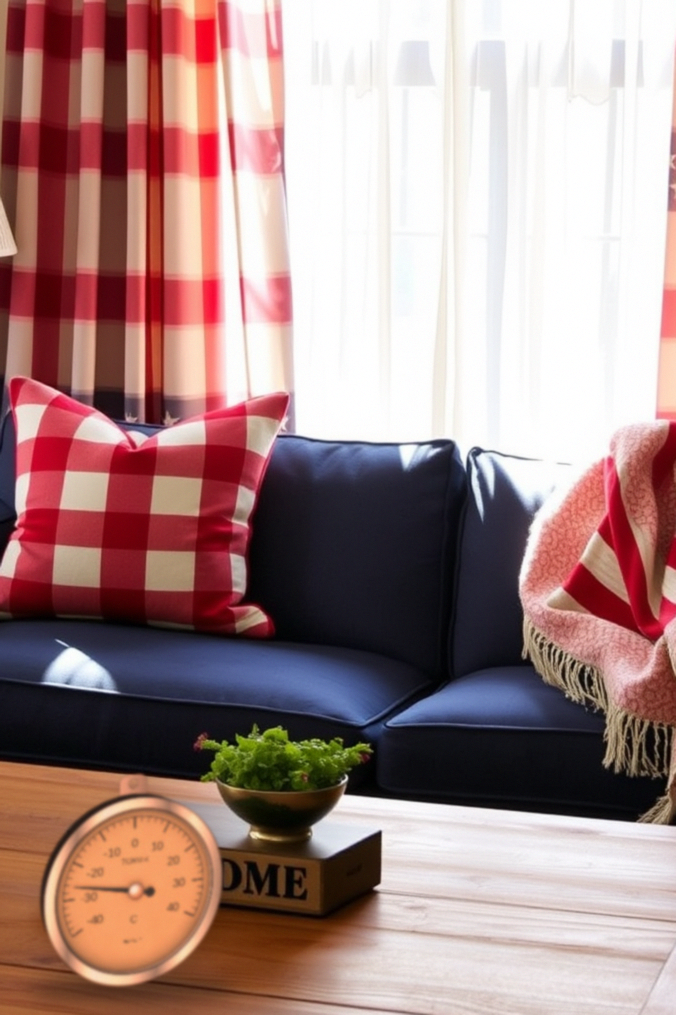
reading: -26; °C
